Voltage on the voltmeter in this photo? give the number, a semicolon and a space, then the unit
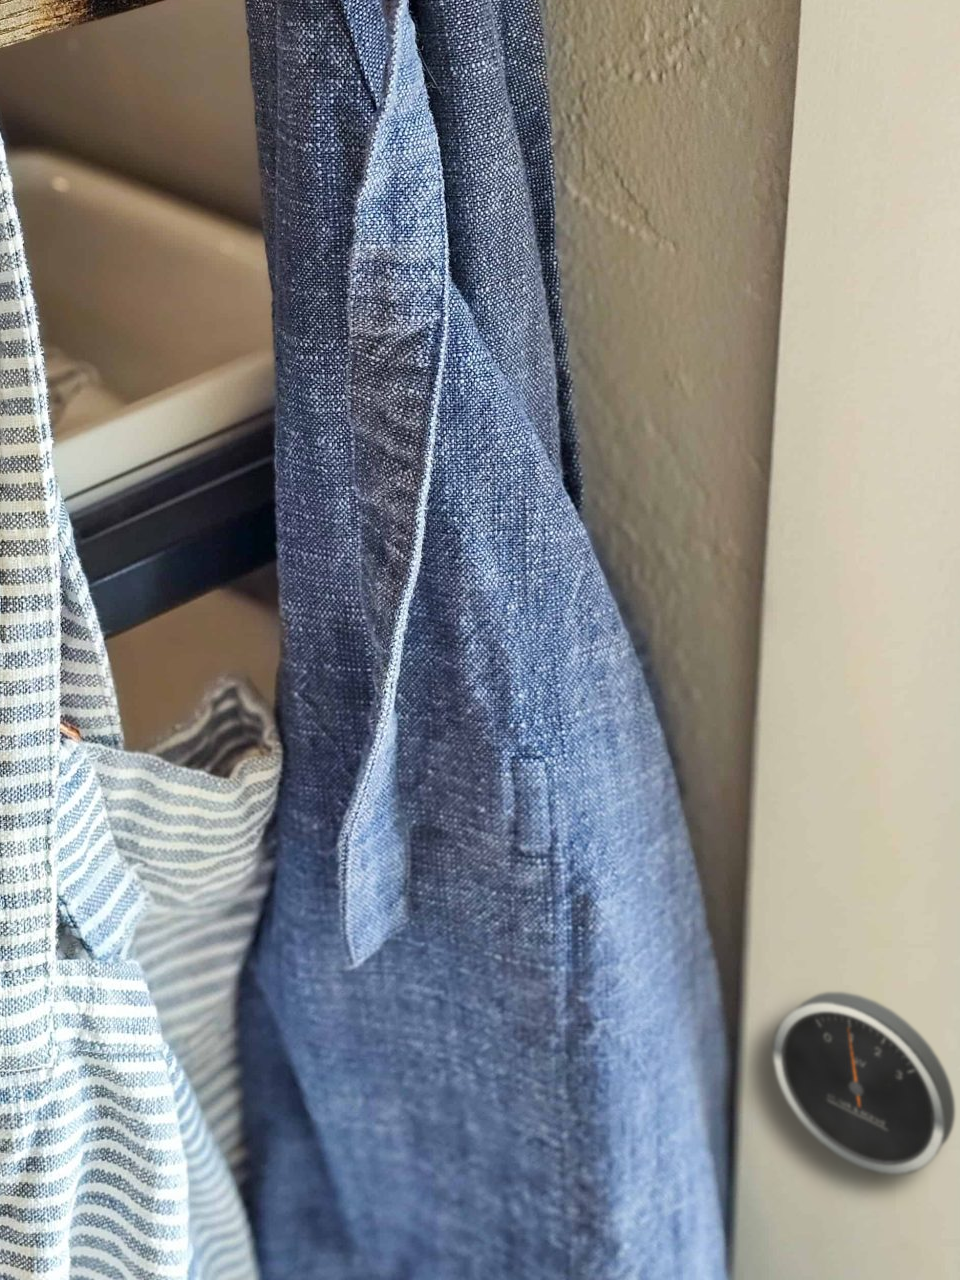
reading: 1; kV
